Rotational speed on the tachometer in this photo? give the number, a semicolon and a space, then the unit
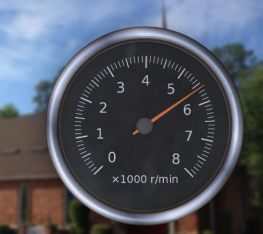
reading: 5600; rpm
